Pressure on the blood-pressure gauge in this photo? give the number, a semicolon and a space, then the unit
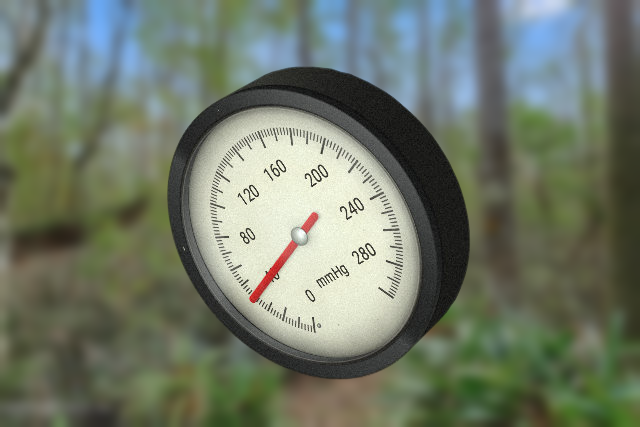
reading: 40; mmHg
